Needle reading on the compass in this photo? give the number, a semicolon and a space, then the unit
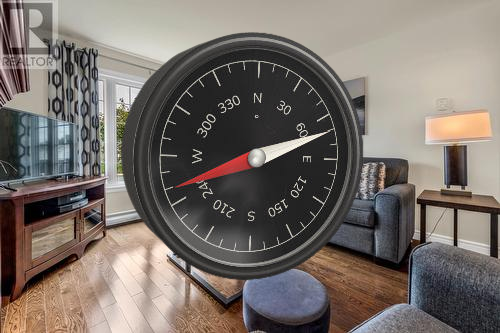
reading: 250; °
